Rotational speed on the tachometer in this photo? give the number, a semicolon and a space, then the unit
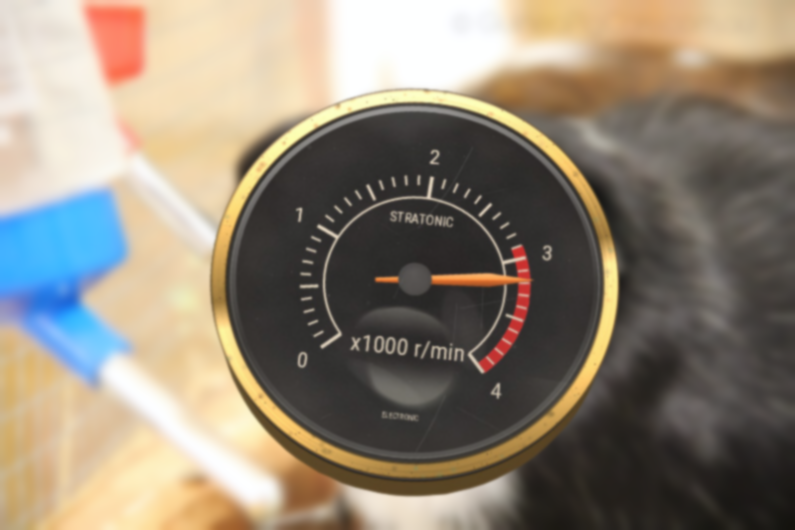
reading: 3200; rpm
